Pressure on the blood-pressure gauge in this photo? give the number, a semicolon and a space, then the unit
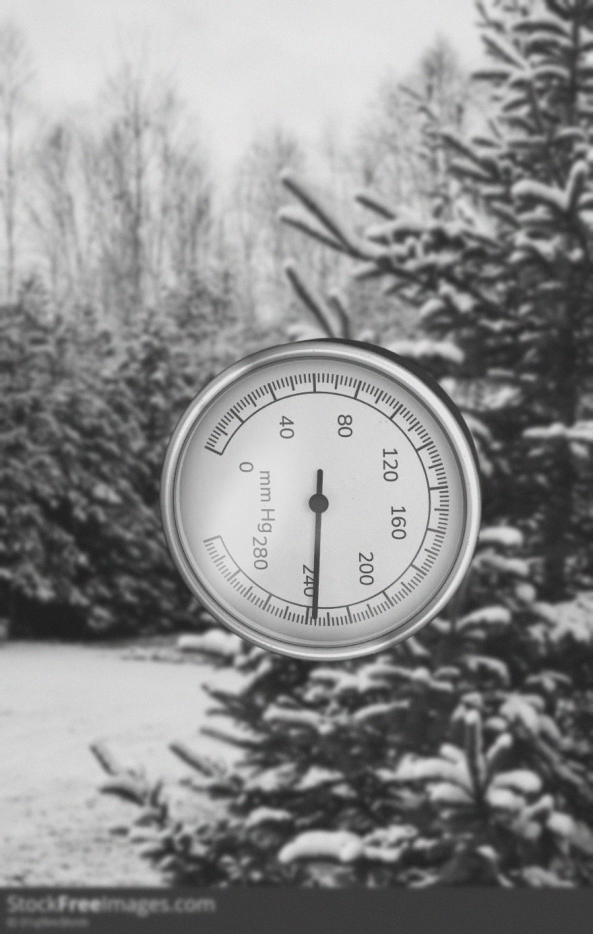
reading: 236; mmHg
